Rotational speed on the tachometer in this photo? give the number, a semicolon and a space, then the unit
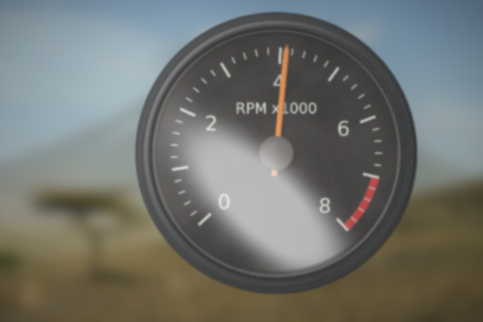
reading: 4100; rpm
